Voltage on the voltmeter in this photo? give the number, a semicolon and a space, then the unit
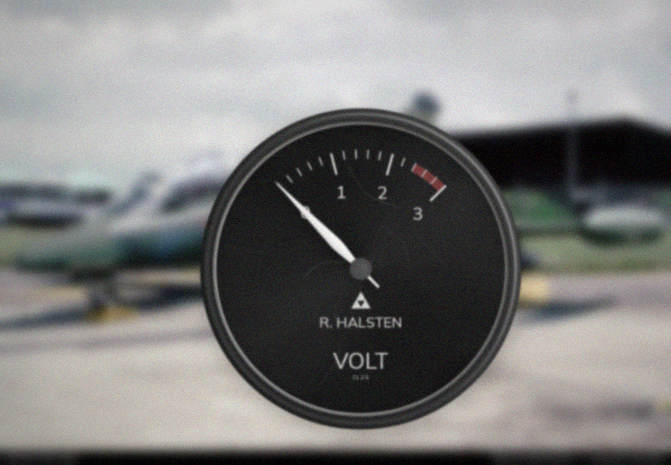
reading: 0; V
